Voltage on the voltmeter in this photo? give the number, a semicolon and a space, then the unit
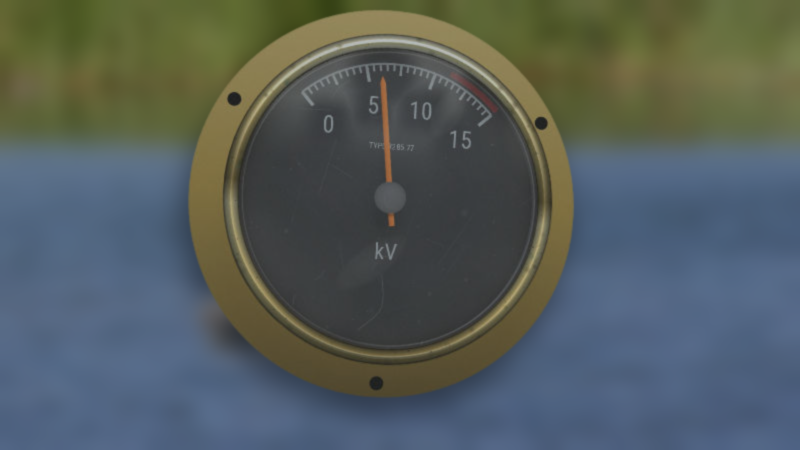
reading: 6; kV
